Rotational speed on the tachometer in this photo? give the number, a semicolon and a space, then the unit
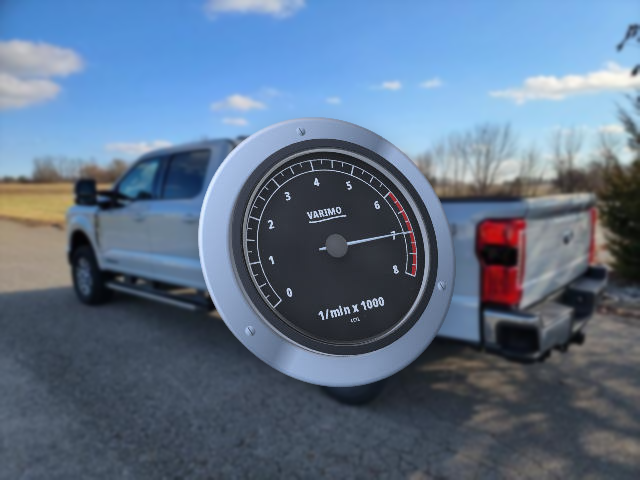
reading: 7000; rpm
